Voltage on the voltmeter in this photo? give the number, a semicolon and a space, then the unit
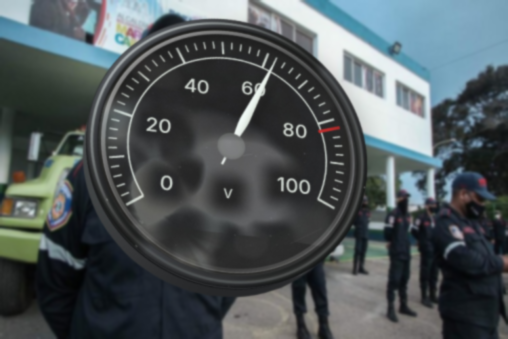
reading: 62; V
